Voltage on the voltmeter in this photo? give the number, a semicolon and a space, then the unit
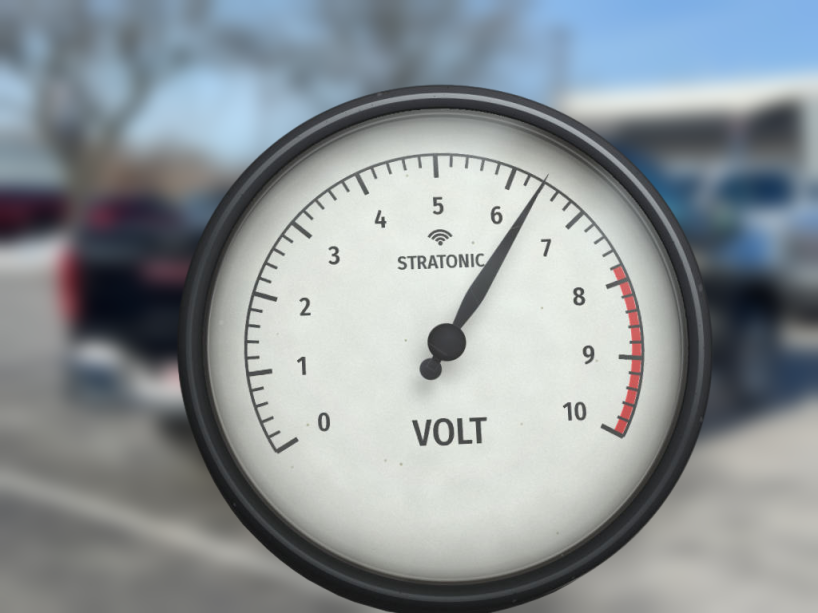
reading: 6.4; V
